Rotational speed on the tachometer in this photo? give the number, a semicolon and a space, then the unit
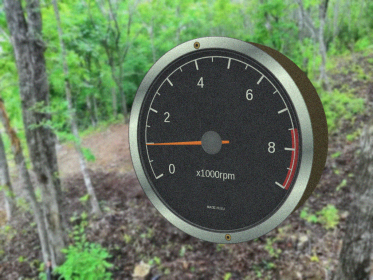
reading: 1000; rpm
